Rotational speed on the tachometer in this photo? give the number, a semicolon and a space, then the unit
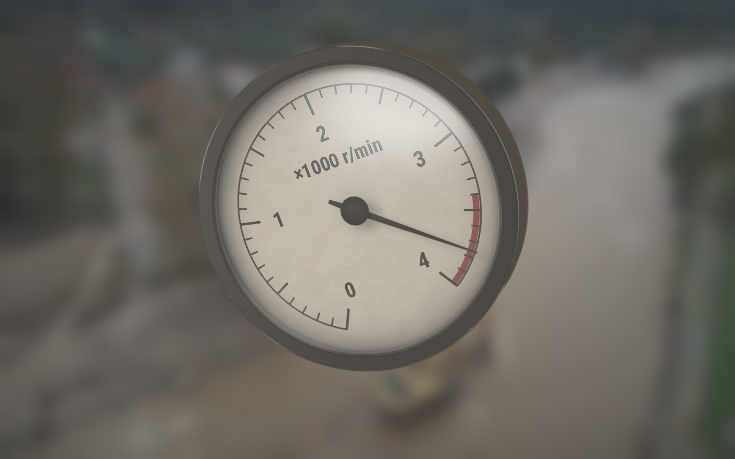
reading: 3750; rpm
